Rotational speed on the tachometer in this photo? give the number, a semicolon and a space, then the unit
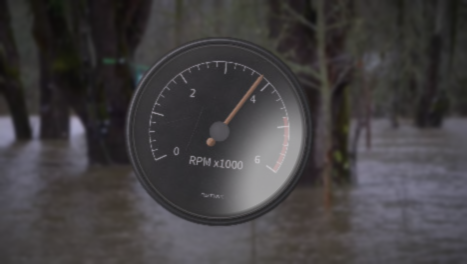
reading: 3800; rpm
